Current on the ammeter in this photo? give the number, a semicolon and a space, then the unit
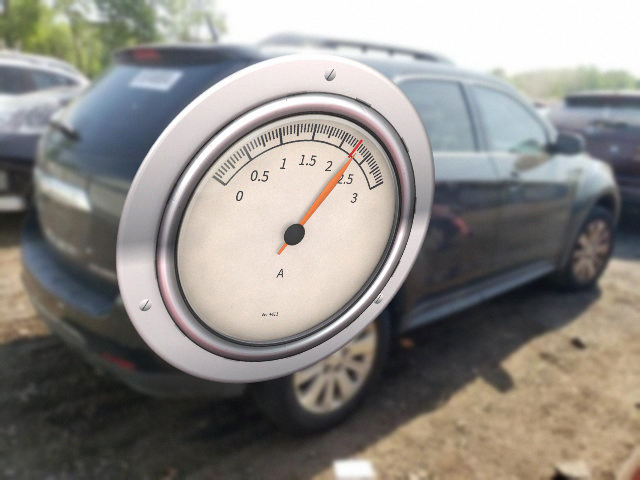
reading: 2.25; A
